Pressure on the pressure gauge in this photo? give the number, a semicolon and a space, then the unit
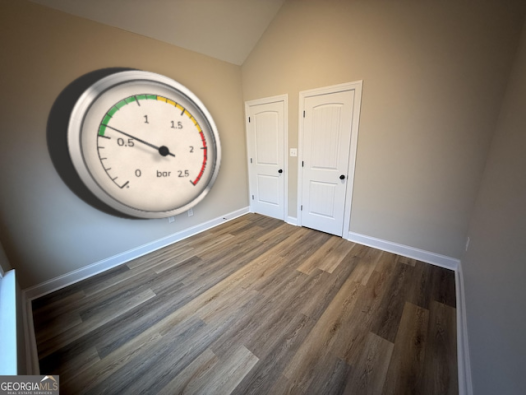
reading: 0.6; bar
